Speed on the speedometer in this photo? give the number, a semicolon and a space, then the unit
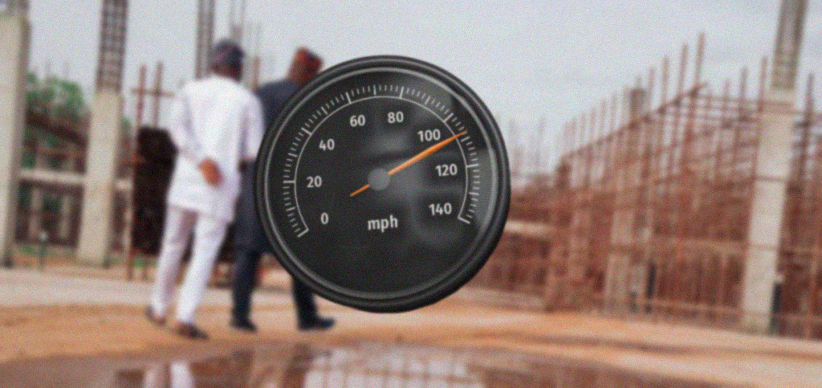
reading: 108; mph
